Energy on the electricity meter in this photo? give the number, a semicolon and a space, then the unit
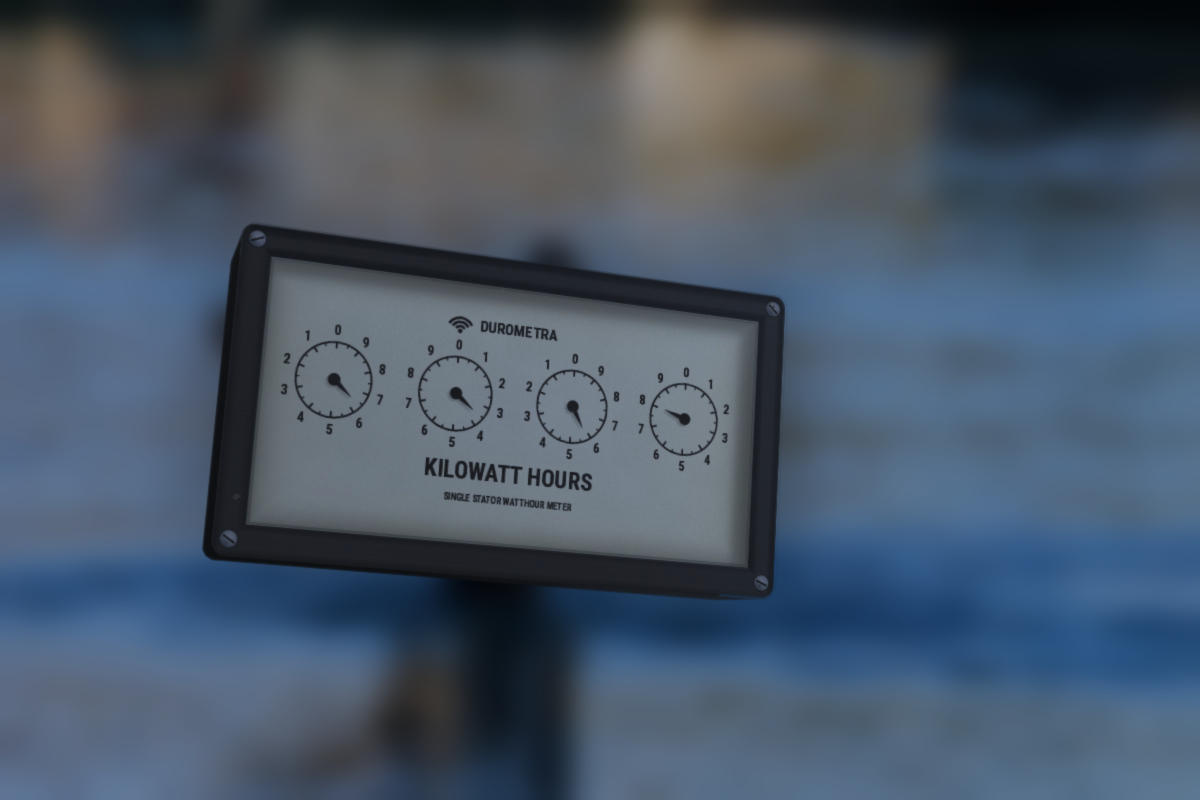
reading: 6358; kWh
